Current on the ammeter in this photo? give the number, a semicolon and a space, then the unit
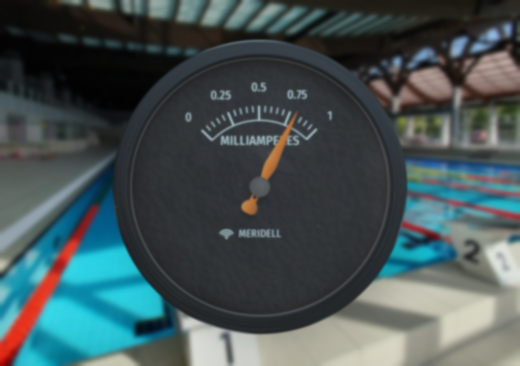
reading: 0.8; mA
